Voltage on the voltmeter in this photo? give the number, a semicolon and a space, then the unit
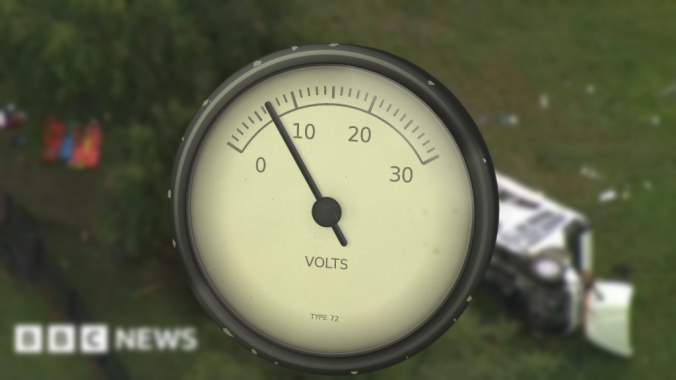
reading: 7; V
